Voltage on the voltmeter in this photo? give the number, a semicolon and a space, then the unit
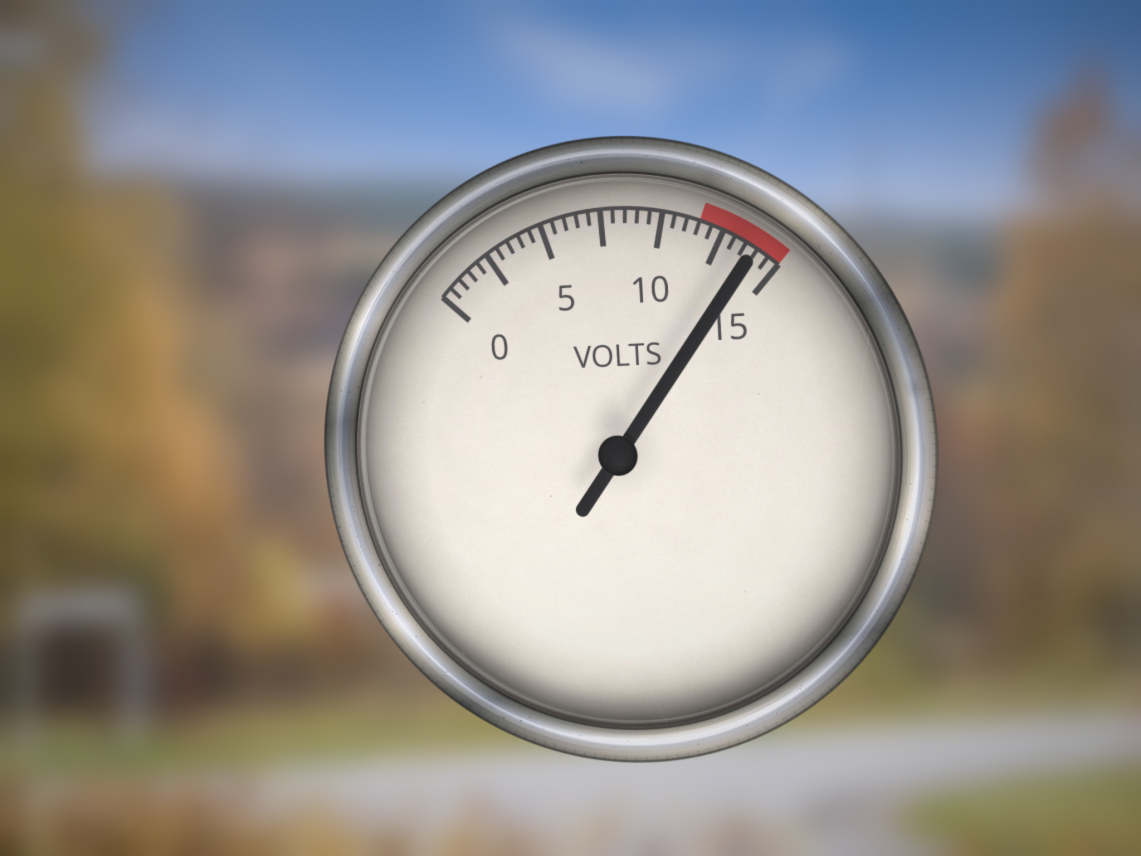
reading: 14; V
